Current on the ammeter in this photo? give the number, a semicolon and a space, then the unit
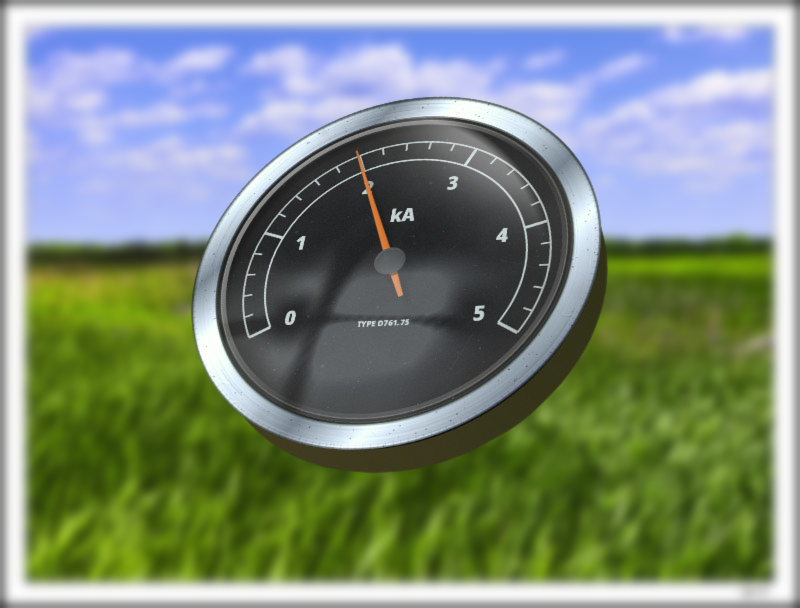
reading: 2; kA
